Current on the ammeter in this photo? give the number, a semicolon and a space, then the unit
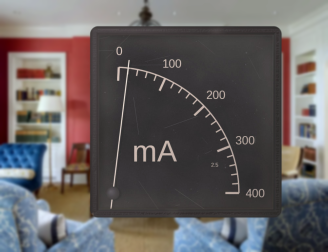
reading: 20; mA
